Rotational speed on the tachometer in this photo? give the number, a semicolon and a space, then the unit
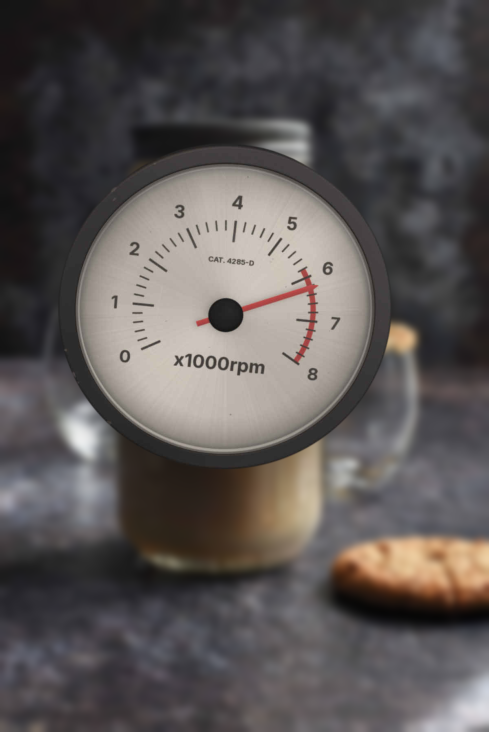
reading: 6200; rpm
